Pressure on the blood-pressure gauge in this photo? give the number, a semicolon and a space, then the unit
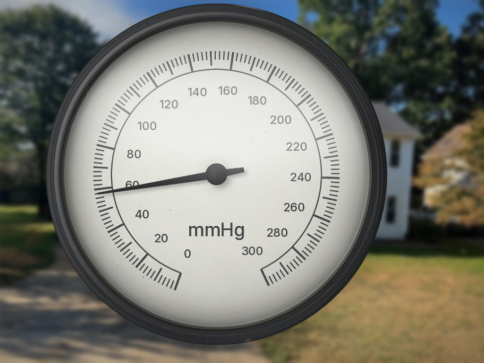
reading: 58; mmHg
